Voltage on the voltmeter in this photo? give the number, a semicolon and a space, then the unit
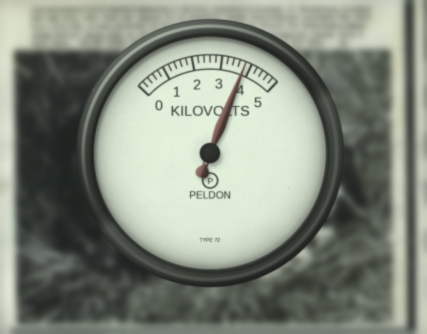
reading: 3.8; kV
